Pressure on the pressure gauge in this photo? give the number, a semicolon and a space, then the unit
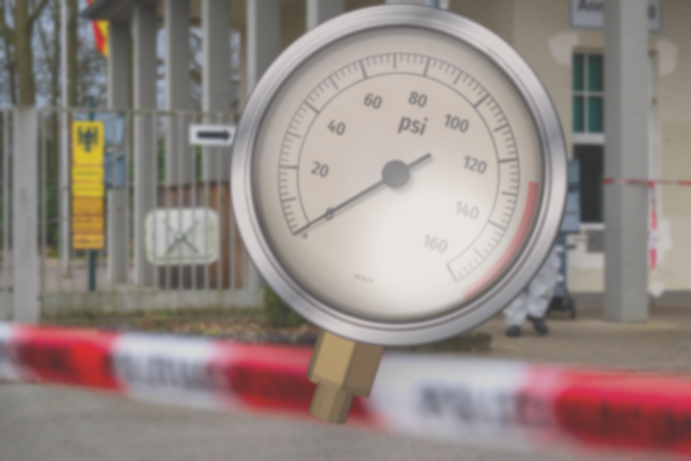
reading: 0; psi
